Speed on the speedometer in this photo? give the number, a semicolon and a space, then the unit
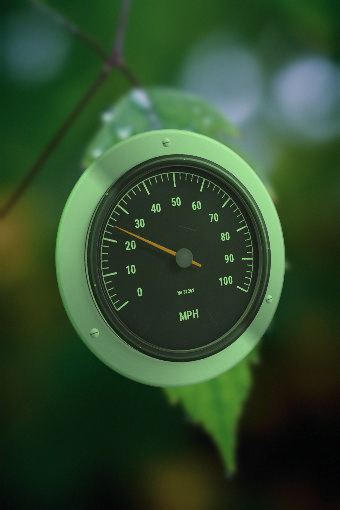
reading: 24; mph
